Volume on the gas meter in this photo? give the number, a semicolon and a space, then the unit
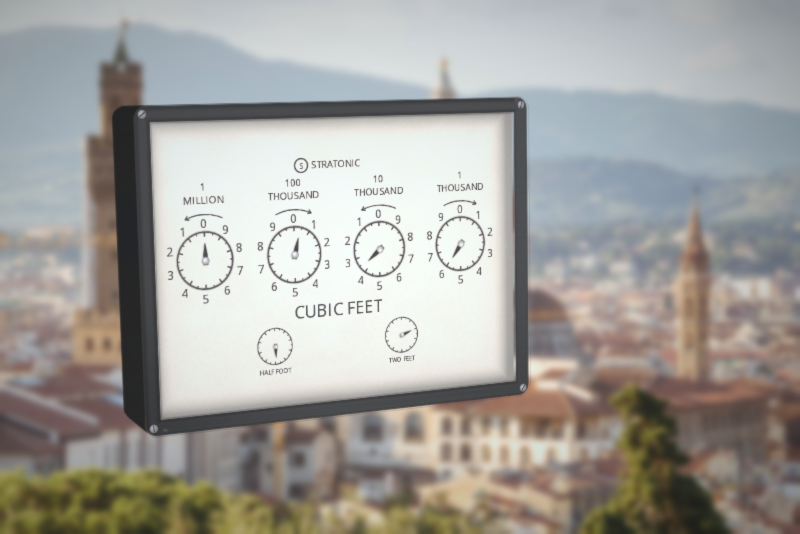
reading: 3600; ft³
